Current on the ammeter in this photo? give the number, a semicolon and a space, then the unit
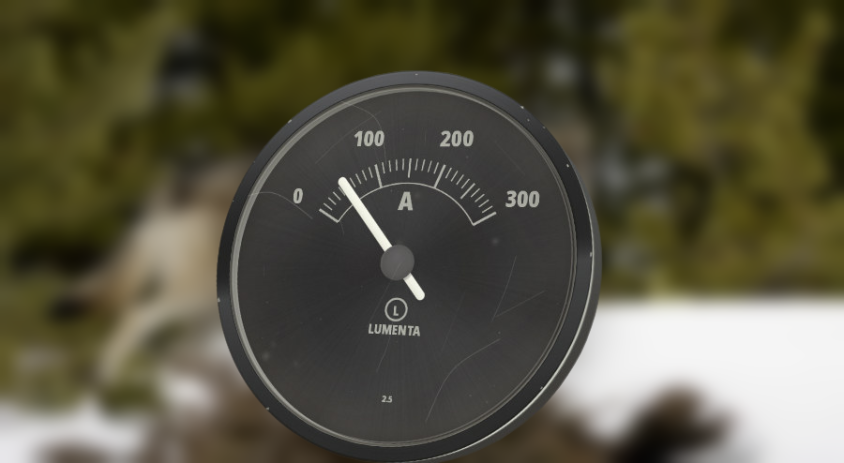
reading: 50; A
